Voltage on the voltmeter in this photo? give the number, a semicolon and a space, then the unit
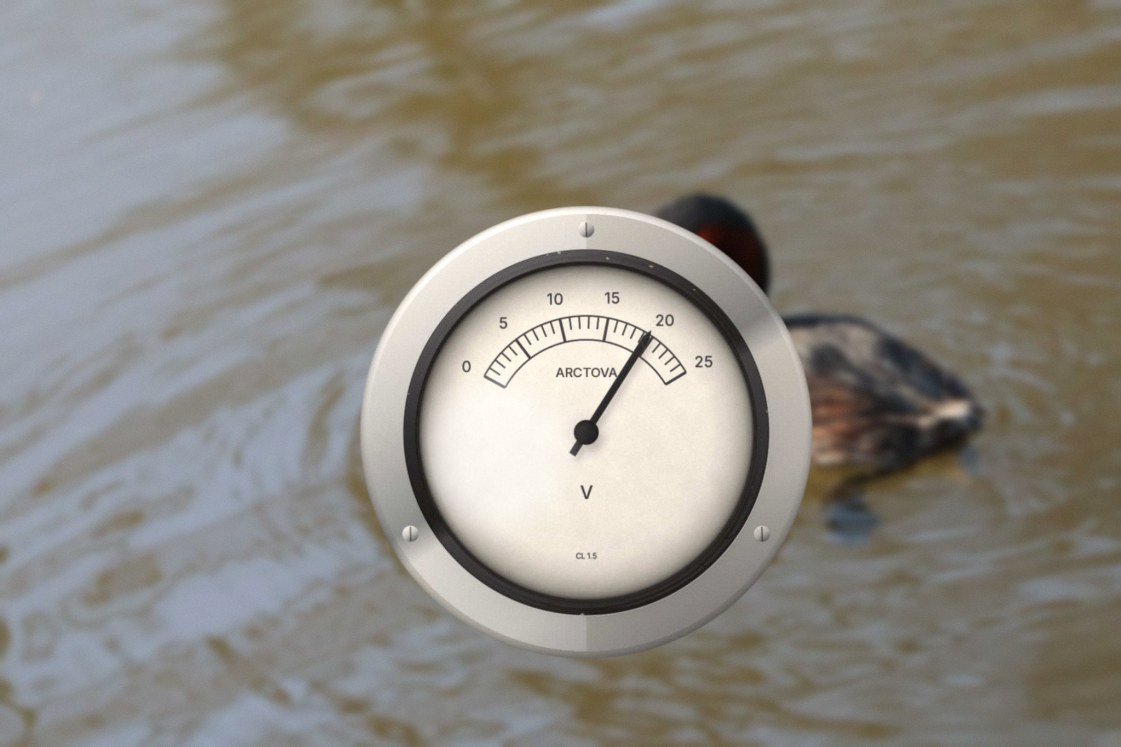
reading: 19.5; V
